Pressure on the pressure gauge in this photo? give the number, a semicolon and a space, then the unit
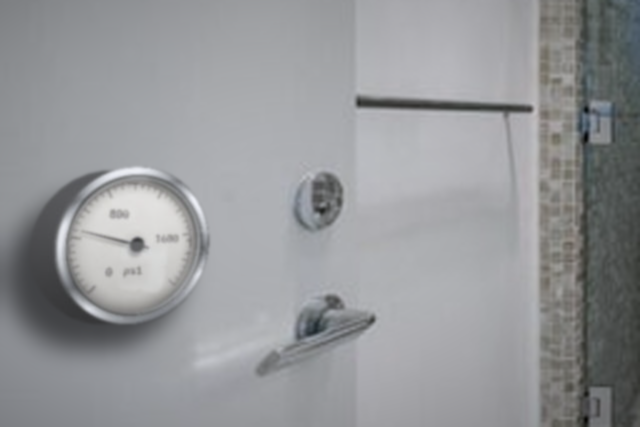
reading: 450; psi
